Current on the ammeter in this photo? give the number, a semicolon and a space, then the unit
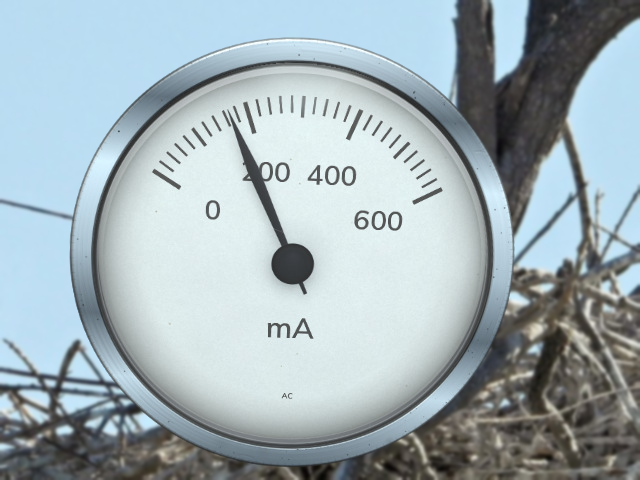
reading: 170; mA
